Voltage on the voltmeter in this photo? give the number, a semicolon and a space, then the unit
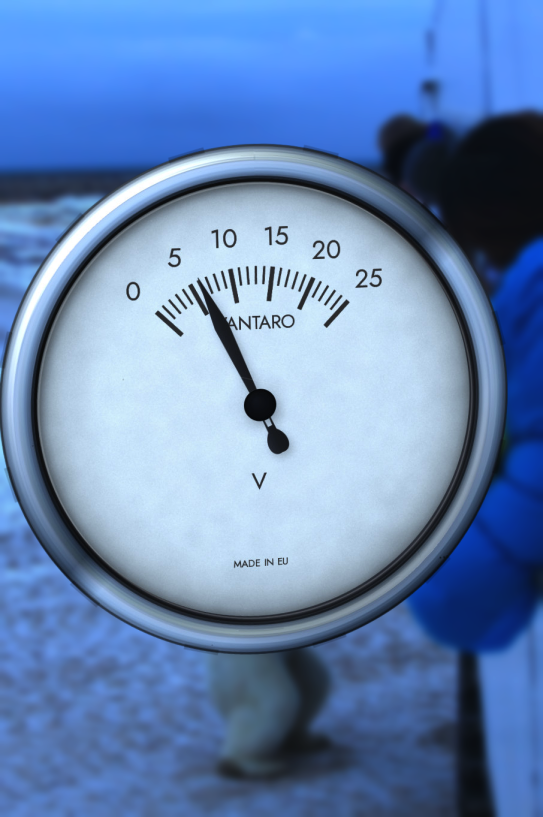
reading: 6; V
